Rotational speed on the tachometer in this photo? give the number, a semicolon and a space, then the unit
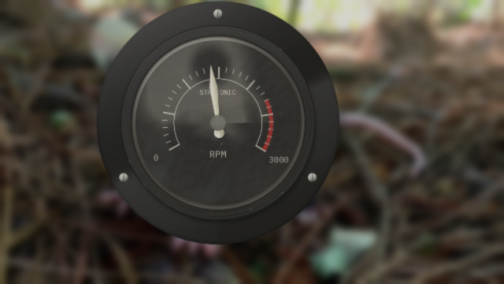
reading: 1400; rpm
